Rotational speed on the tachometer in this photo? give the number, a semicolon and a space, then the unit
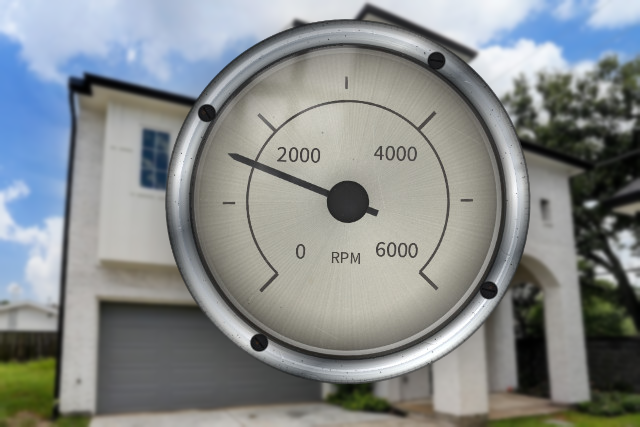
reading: 1500; rpm
